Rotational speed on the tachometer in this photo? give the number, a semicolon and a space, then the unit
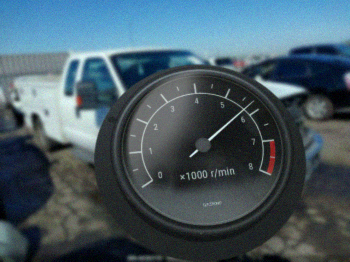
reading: 5750; rpm
